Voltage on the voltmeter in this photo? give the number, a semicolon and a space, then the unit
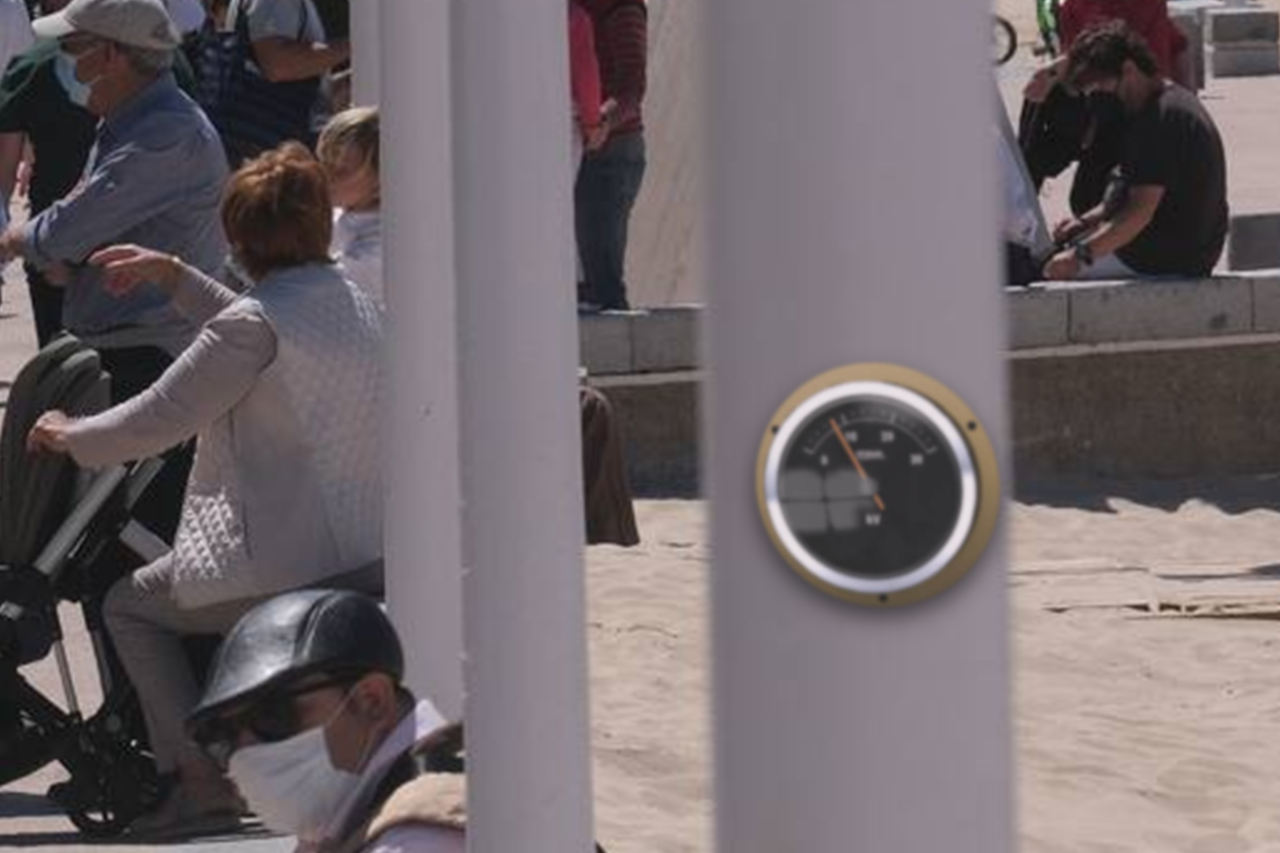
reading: 8; kV
